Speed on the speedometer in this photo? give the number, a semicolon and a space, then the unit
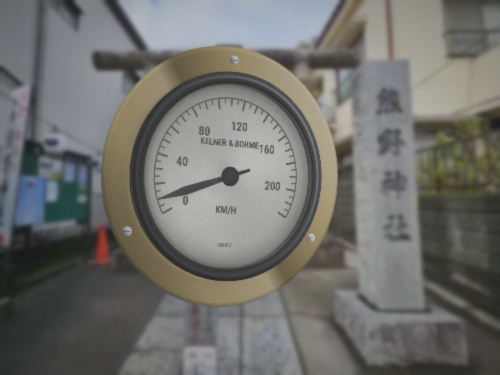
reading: 10; km/h
